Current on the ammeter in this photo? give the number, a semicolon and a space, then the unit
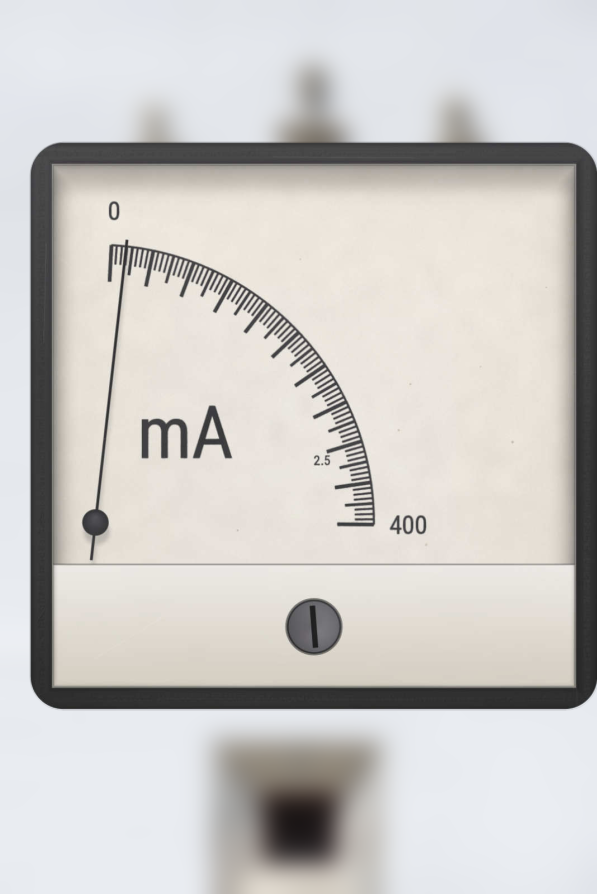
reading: 15; mA
